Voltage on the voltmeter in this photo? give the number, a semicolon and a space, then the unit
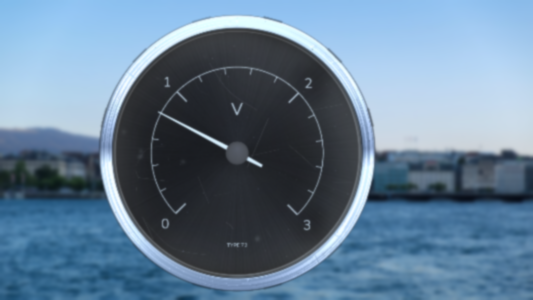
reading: 0.8; V
